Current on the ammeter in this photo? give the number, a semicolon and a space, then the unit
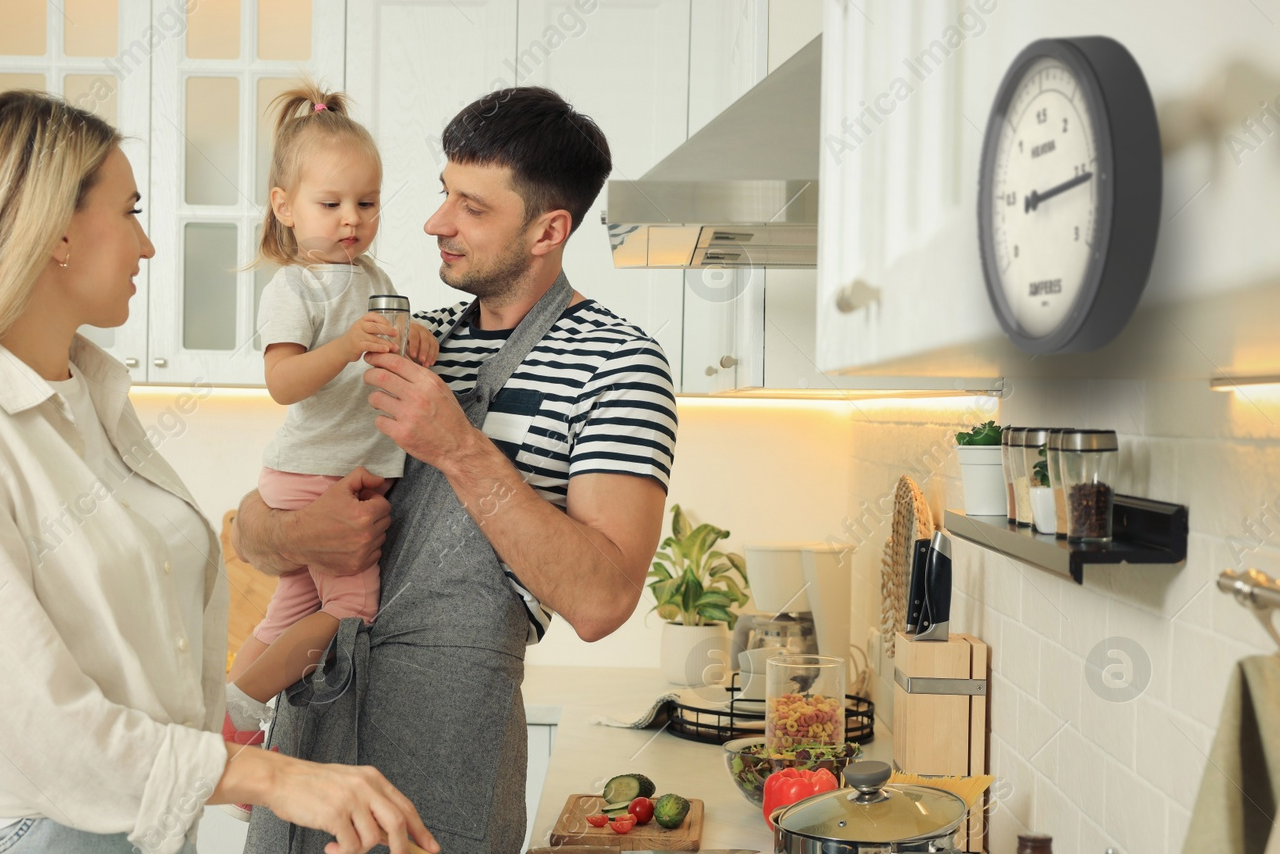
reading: 2.6; A
